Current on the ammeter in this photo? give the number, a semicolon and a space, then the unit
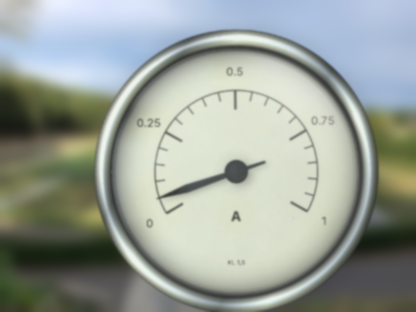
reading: 0.05; A
